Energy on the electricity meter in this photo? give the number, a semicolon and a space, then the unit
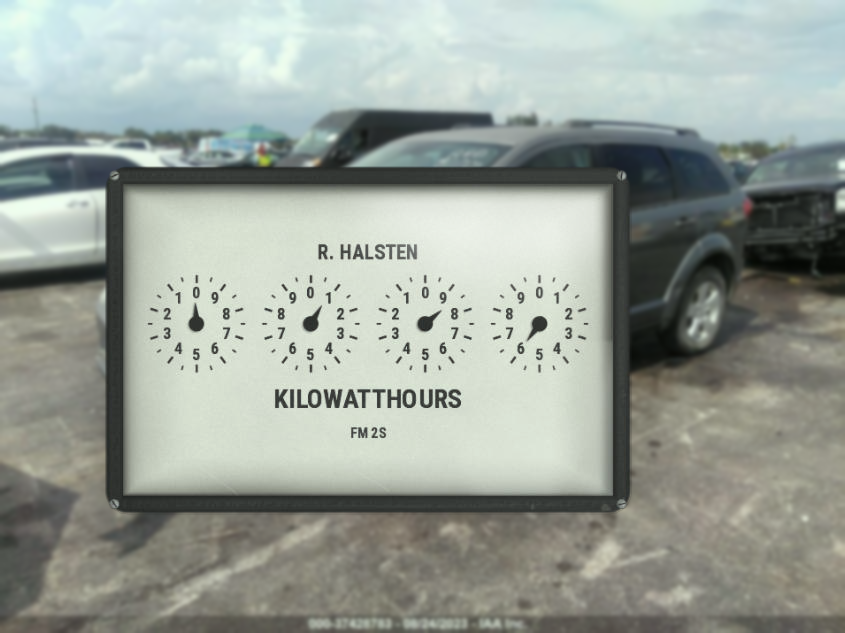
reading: 86; kWh
